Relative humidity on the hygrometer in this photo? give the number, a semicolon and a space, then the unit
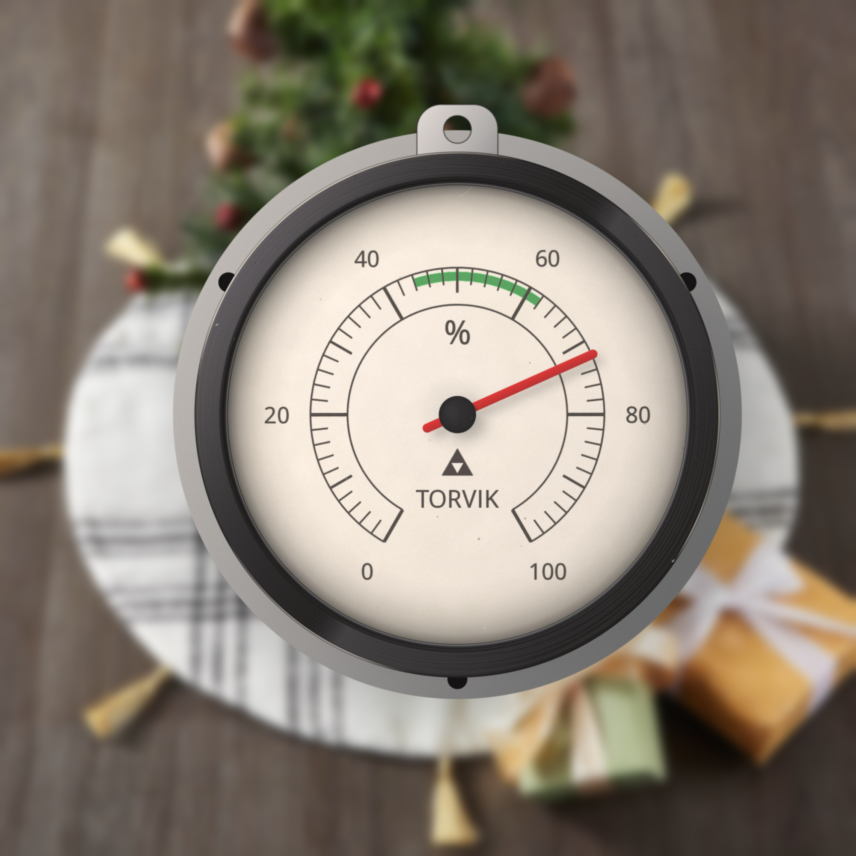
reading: 72; %
